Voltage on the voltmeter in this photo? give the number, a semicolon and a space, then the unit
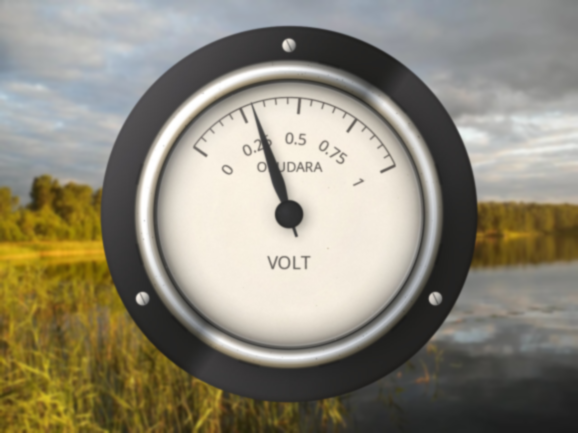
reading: 0.3; V
